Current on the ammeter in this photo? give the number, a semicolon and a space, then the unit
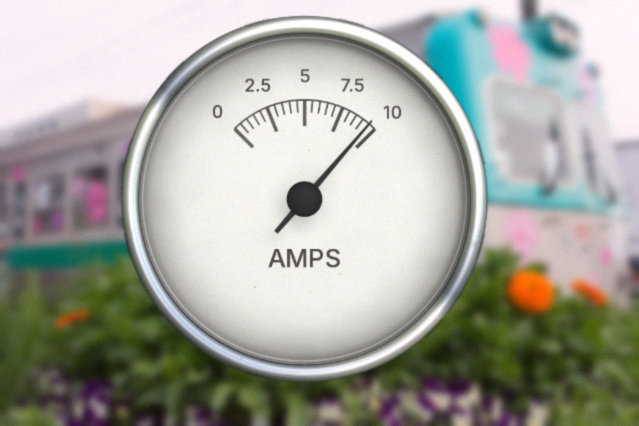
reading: 9.5; A
